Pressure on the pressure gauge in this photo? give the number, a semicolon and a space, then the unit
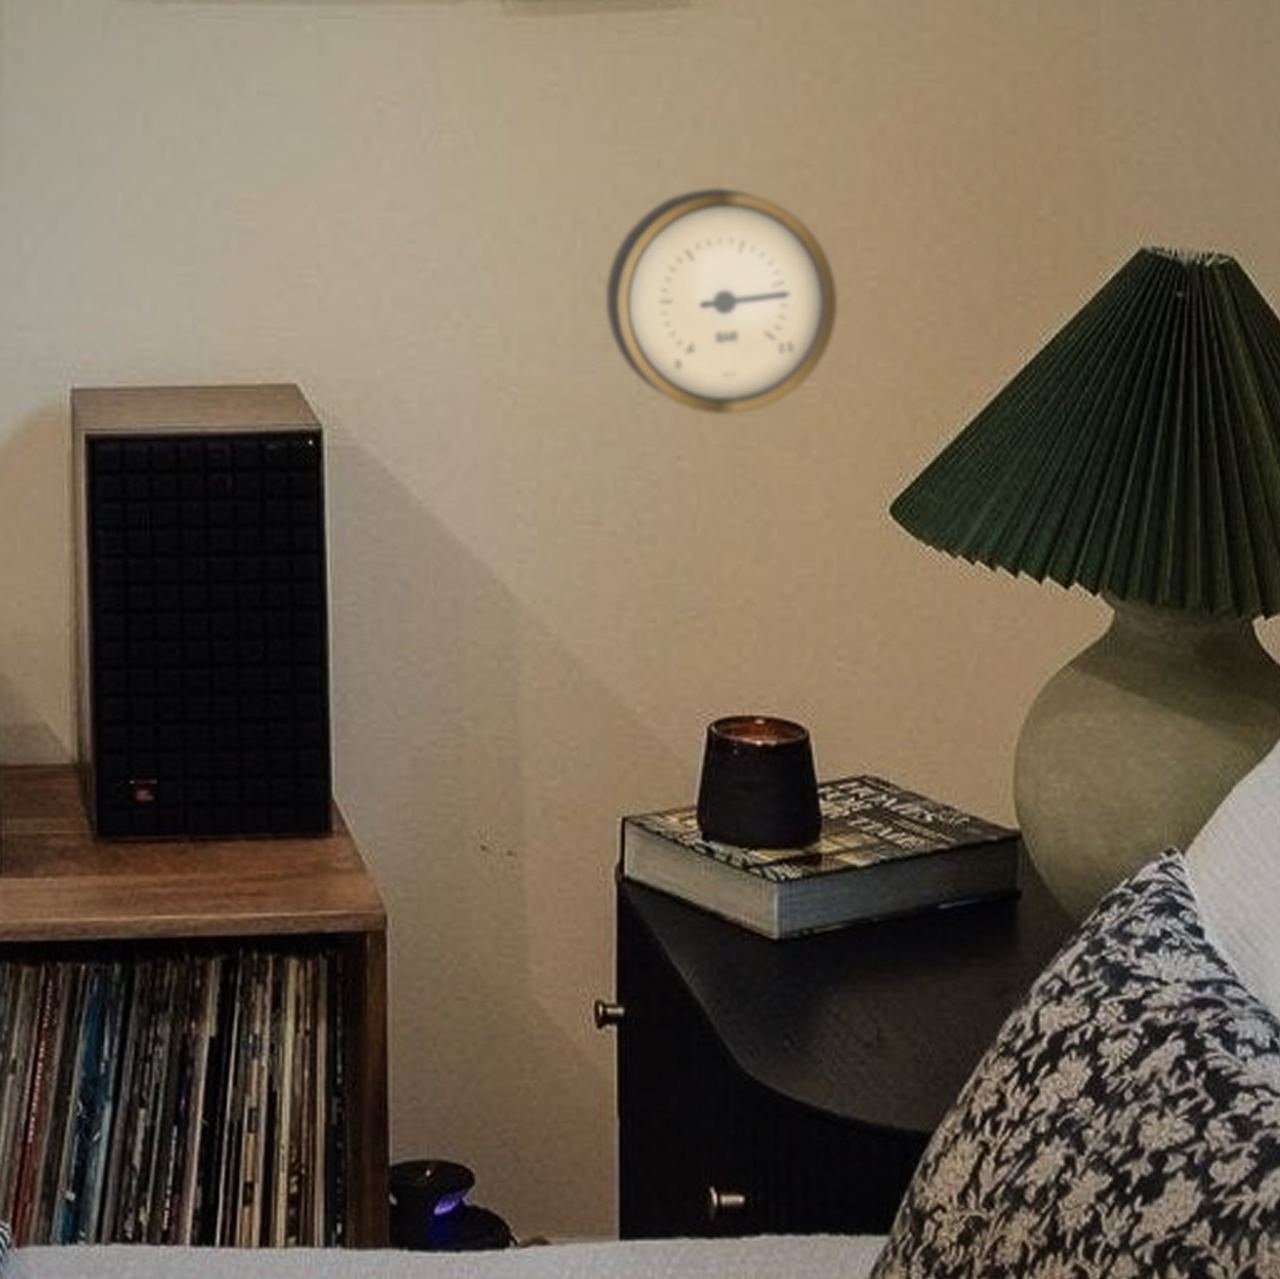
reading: 2.1; bar
